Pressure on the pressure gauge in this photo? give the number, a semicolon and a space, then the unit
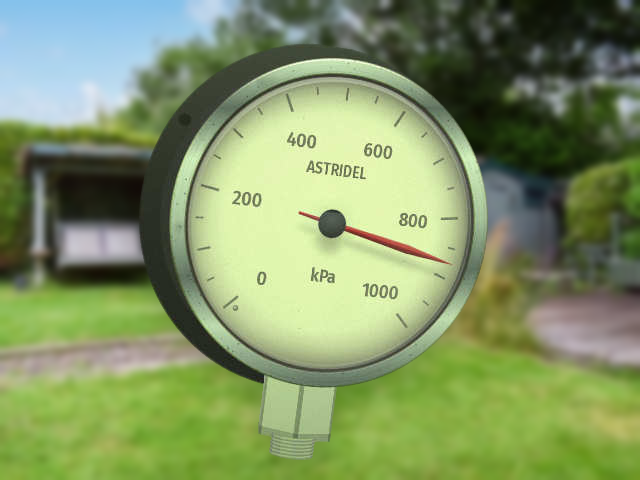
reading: 875; kPa
